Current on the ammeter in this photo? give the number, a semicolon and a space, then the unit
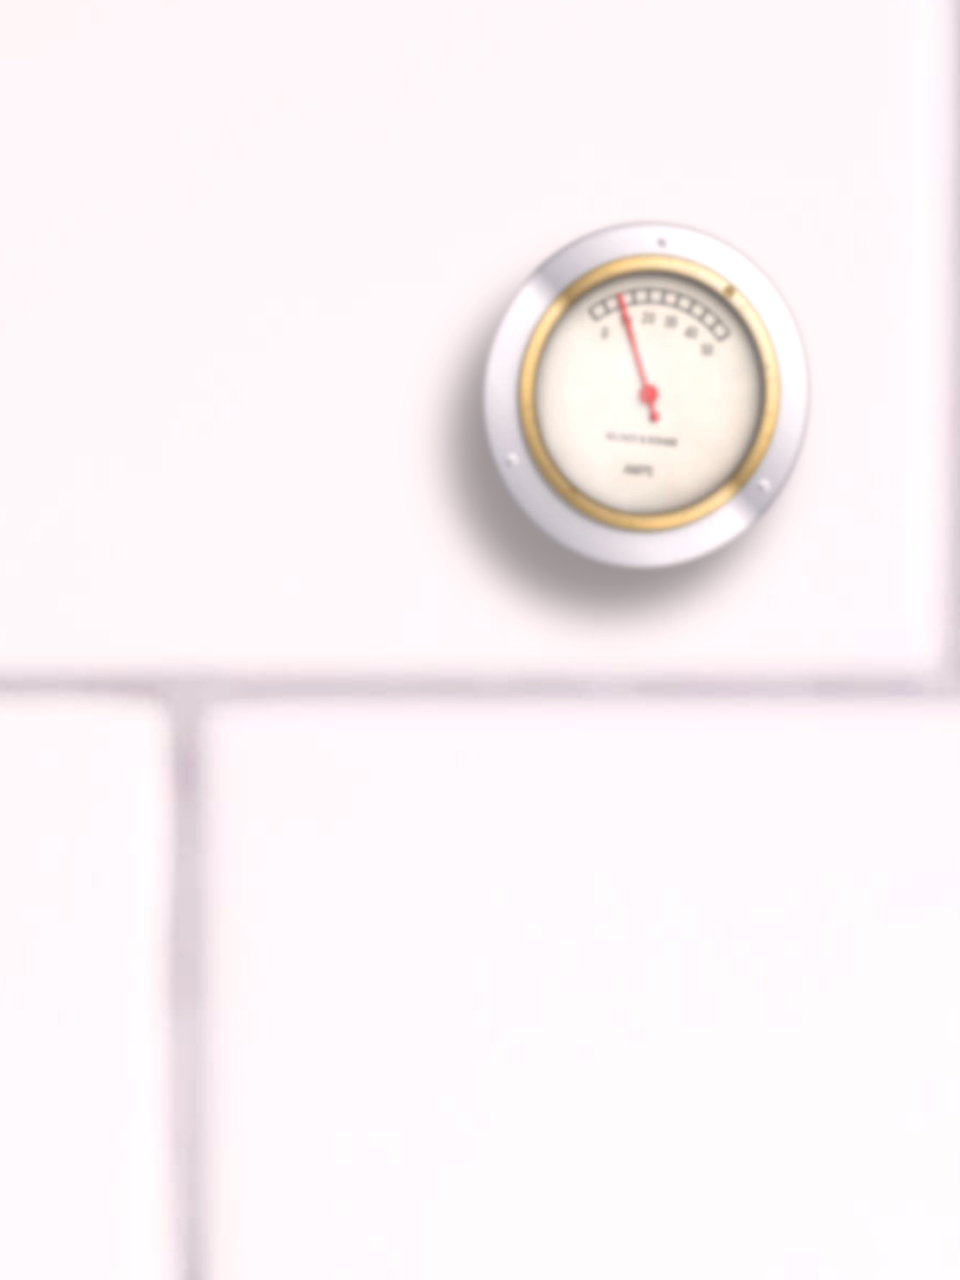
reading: 10; A
